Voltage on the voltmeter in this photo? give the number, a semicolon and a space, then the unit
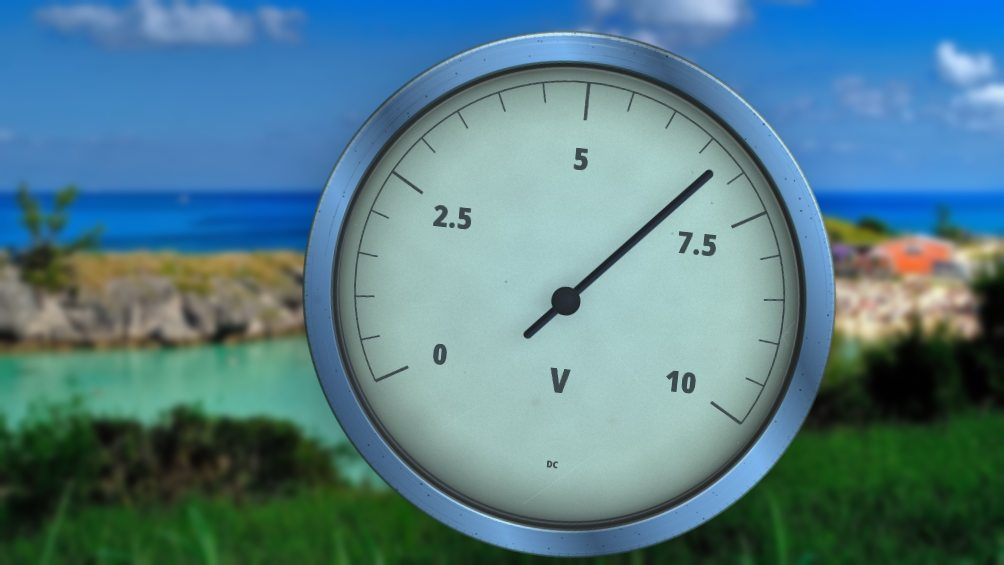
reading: 6.75; V
